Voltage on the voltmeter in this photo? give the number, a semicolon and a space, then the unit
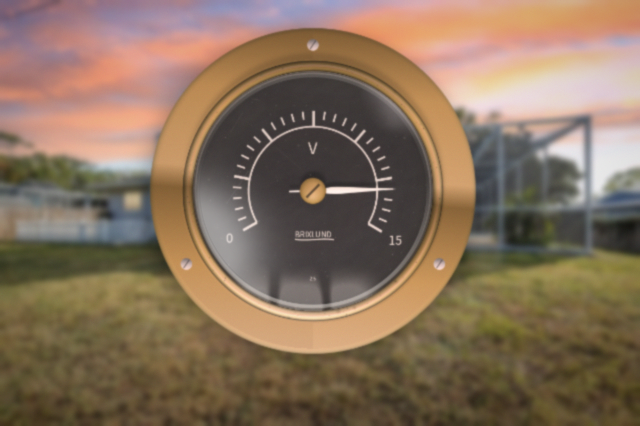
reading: 13; V
